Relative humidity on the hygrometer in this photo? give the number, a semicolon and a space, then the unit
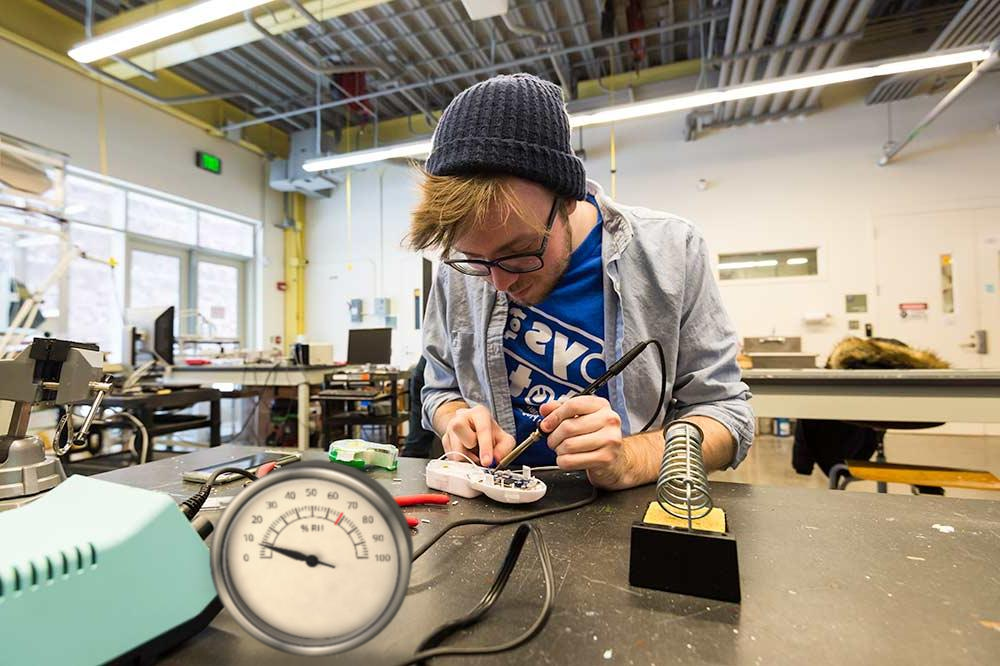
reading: 10; %
